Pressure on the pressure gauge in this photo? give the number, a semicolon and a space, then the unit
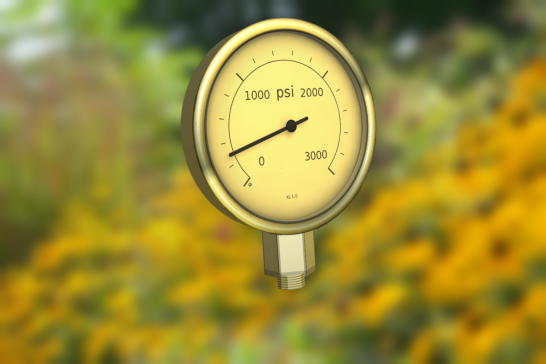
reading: 300; psi
